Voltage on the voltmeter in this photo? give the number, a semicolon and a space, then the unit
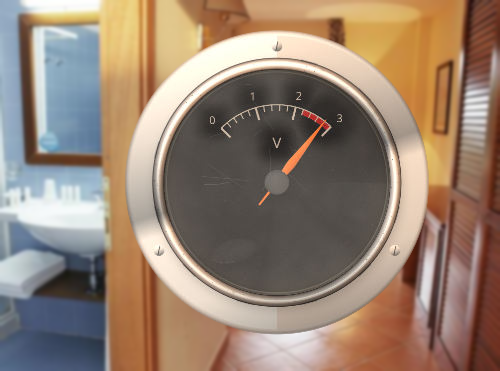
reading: 2.8; V
